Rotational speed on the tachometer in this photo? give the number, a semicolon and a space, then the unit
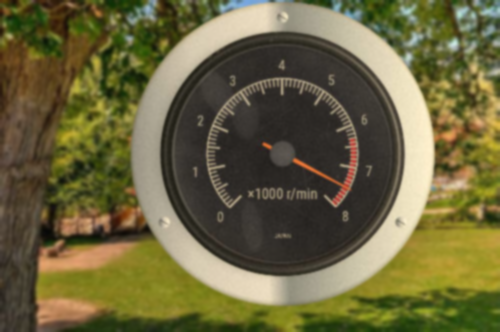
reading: 7500; rpm
